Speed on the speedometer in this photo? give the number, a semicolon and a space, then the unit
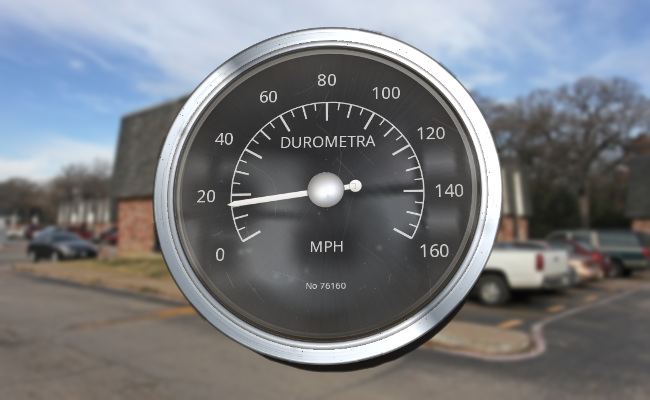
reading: 15; mph
